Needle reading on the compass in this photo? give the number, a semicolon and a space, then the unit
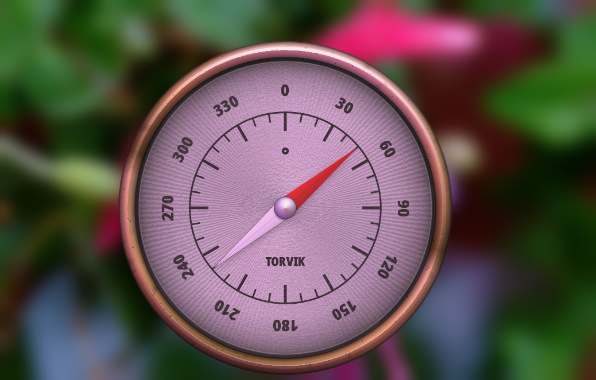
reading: 50; °
